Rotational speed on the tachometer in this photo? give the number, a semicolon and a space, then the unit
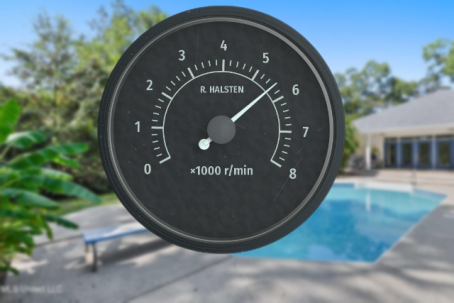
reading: 5600; rpm
